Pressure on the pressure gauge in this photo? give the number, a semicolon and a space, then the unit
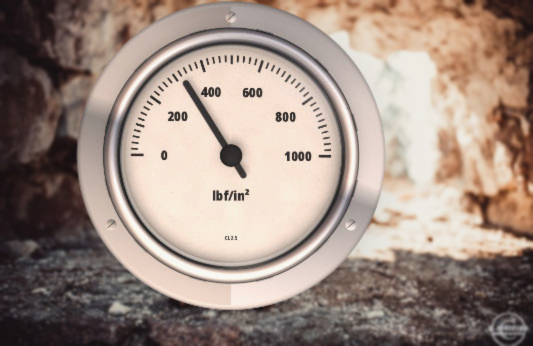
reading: 320; psi
